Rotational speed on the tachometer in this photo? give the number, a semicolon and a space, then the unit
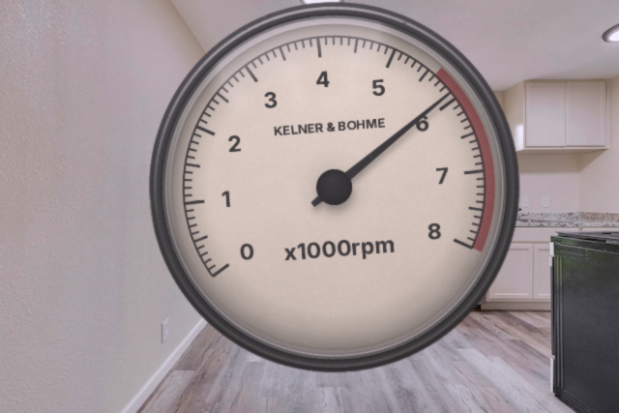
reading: 5900; rpm
